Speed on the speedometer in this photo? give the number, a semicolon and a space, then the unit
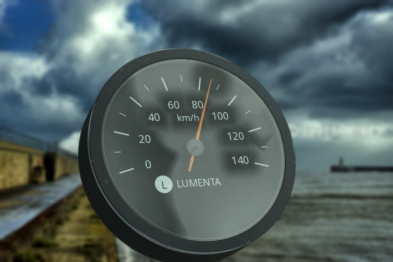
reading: 85; km/h
